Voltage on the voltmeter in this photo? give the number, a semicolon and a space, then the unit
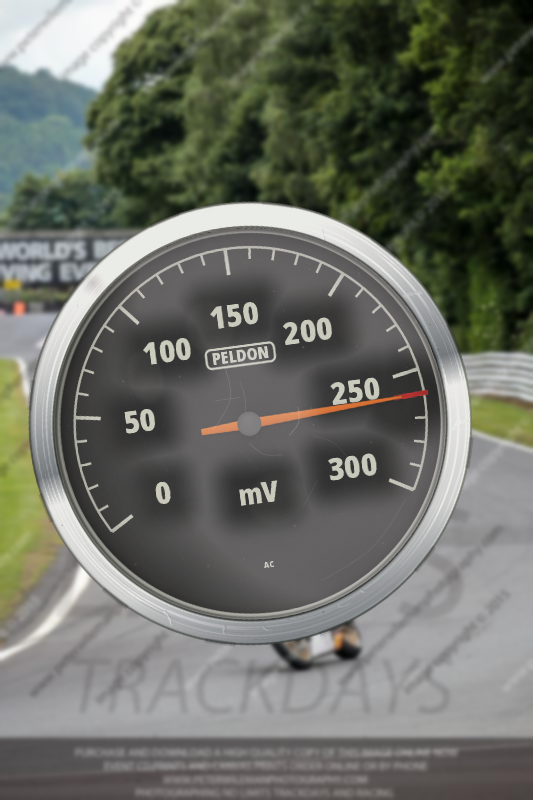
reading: 260; mV
